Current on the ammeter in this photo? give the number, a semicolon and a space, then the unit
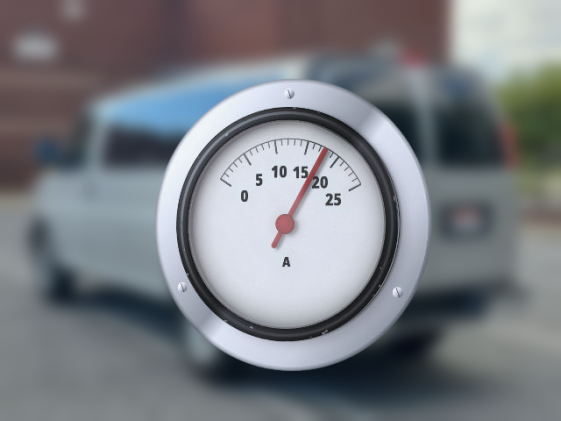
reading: 18; A
